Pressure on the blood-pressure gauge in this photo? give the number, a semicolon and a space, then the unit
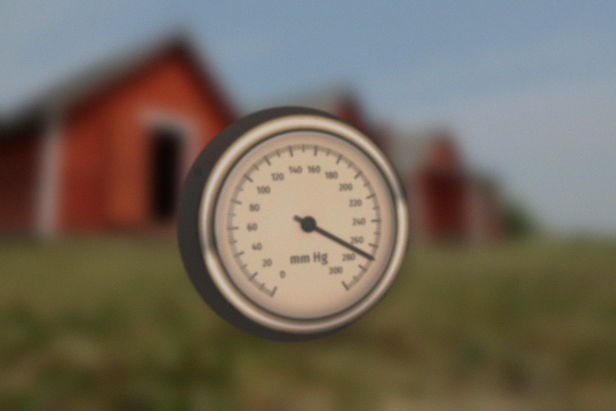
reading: 270; mmHg
